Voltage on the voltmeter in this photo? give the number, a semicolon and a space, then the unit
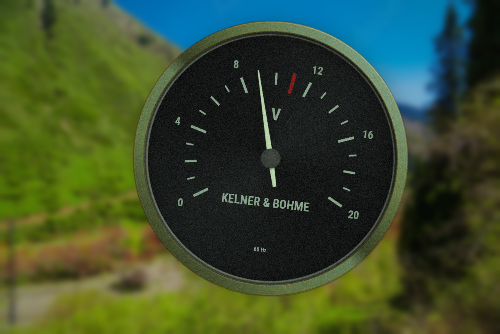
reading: 9; V
